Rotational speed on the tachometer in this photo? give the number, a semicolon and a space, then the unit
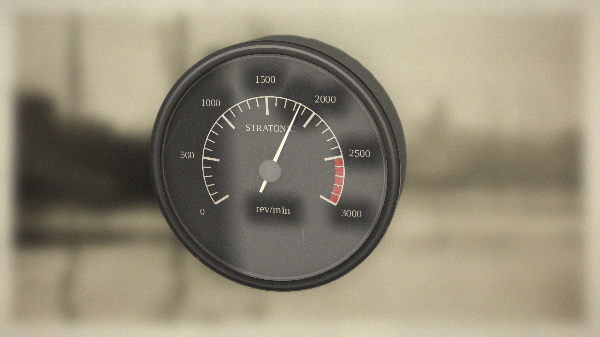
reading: 1850; rpm
